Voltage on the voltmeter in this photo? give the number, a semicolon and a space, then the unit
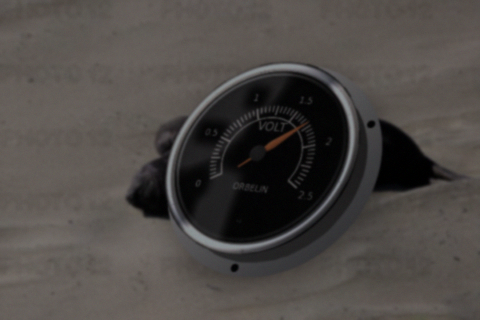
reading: 1.75; V
